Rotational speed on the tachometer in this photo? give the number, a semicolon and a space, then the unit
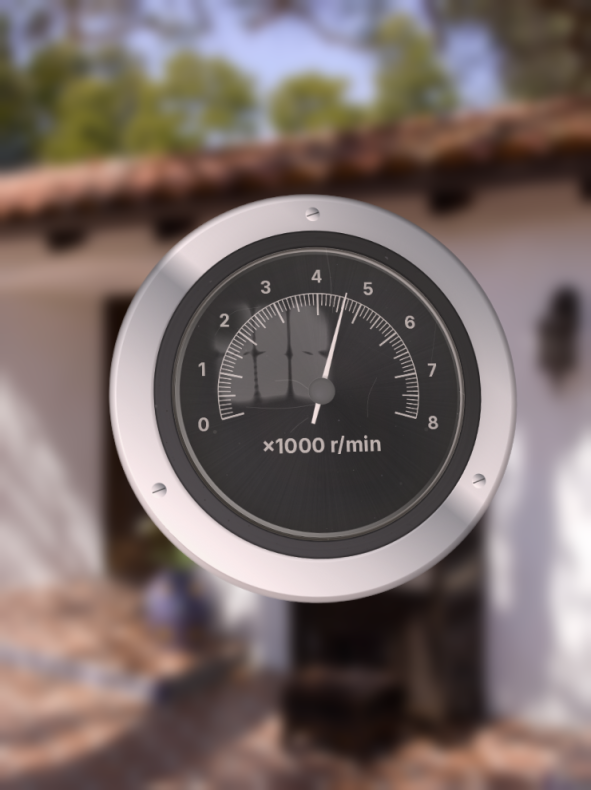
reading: 4600; rpm
